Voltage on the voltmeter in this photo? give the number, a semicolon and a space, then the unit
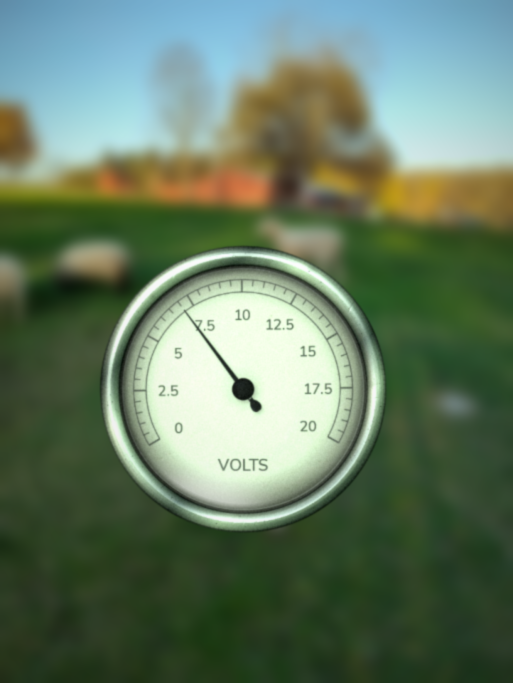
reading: 7; V
